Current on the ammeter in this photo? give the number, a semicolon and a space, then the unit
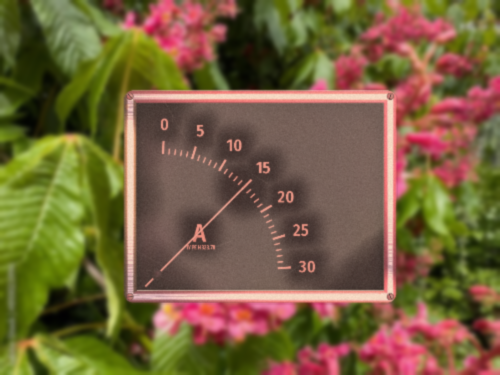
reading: 15; A
